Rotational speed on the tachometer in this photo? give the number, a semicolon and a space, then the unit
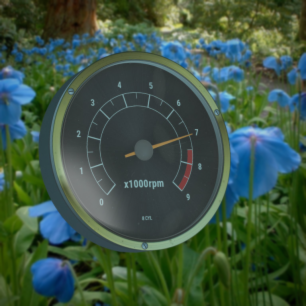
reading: 7000; rpm
